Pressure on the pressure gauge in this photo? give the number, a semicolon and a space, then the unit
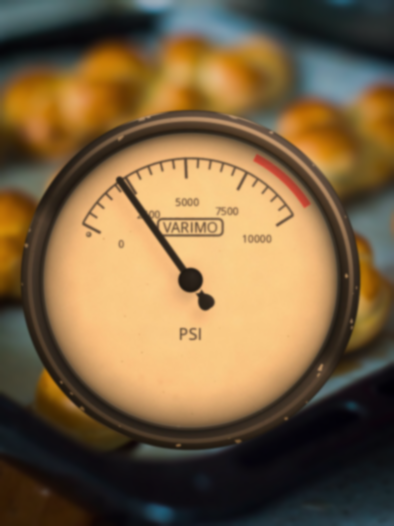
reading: 2250; psi
